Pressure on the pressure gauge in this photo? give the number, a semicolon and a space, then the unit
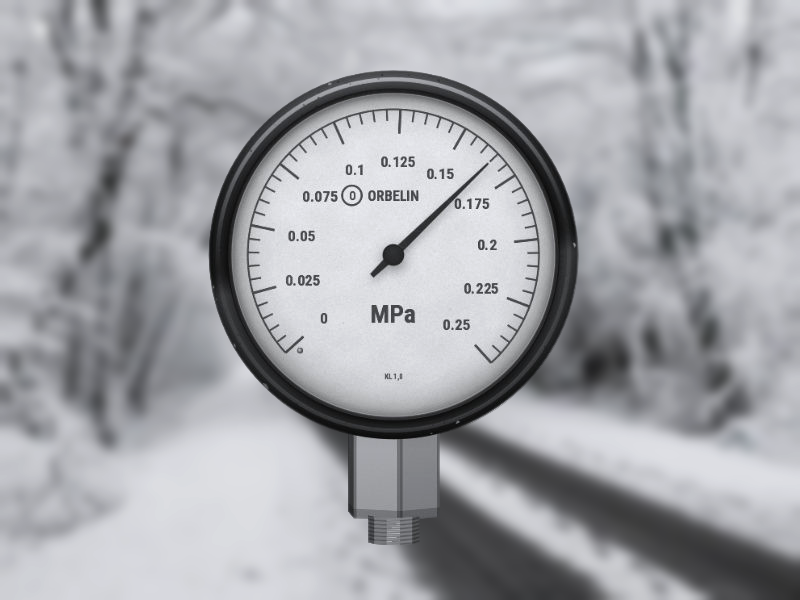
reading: 0.165; MPa
